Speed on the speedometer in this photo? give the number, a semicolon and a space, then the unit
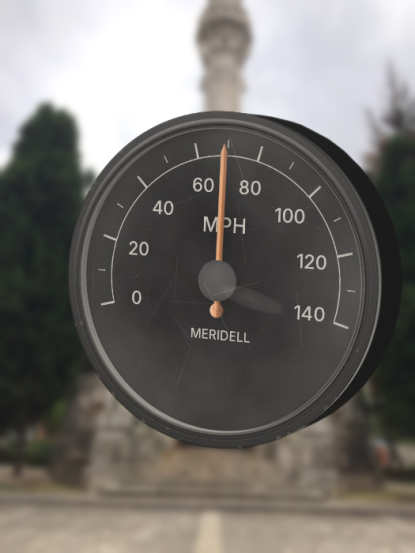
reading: 70; mph
